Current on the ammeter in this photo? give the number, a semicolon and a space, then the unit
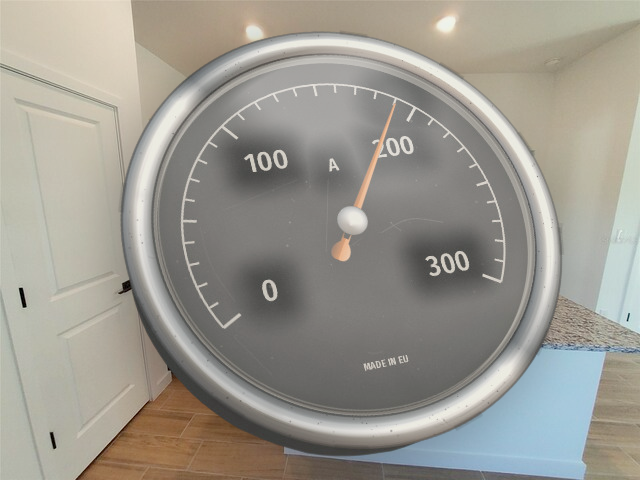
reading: 190; A
